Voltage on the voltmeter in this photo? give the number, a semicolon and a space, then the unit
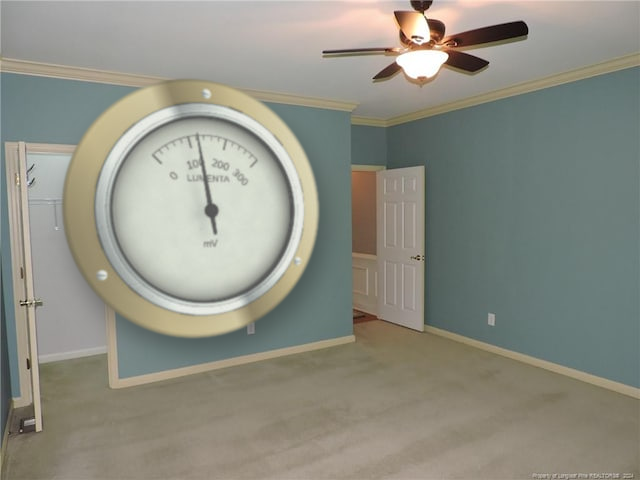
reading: 120; mV
